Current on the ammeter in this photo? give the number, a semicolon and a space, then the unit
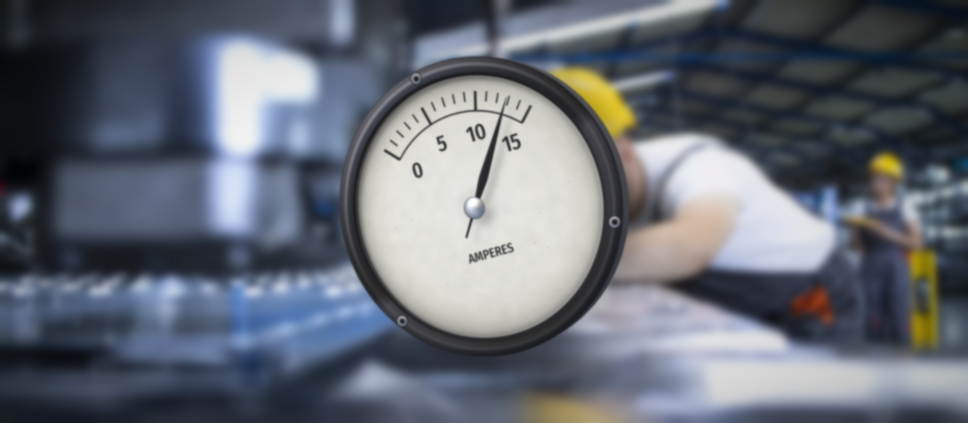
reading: 13; A
